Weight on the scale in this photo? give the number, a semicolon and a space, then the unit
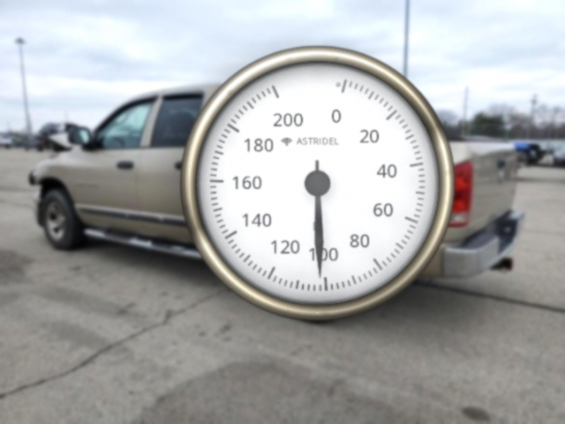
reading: 102; lb
